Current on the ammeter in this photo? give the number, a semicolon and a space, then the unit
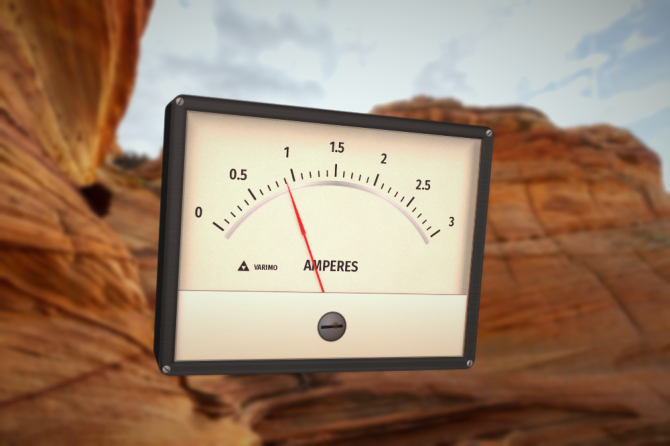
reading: 0.9; A
